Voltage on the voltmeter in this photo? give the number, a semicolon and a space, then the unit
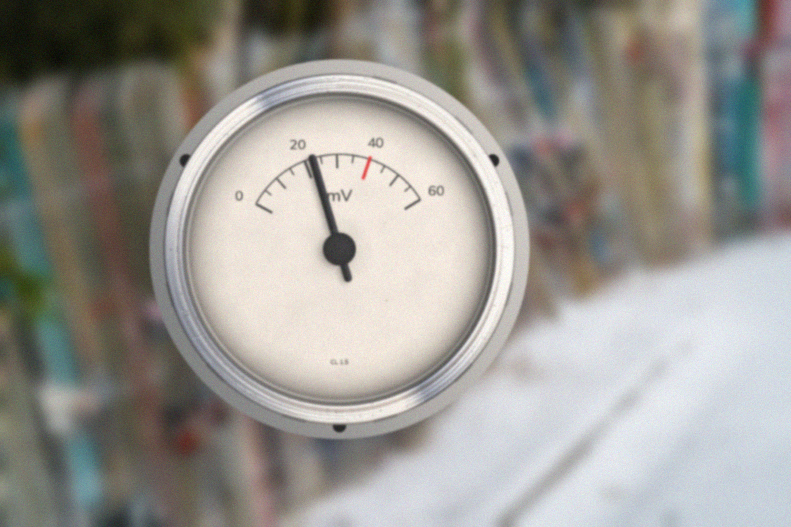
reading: 22.5; mV
